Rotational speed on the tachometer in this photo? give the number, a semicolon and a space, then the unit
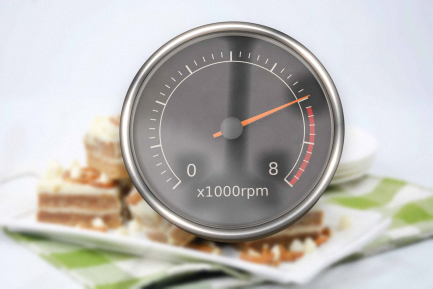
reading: 6000; rpm
